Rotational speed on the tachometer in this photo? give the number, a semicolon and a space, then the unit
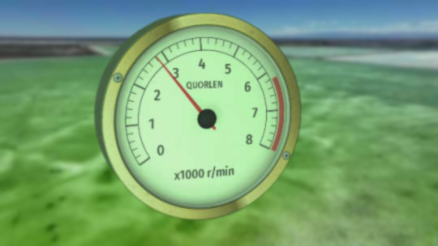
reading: 2800; rpm
